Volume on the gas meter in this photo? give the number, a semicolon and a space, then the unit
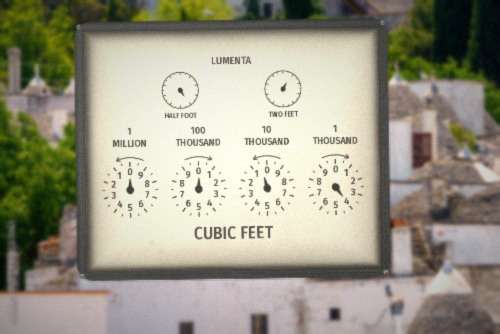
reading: 400; ft³
